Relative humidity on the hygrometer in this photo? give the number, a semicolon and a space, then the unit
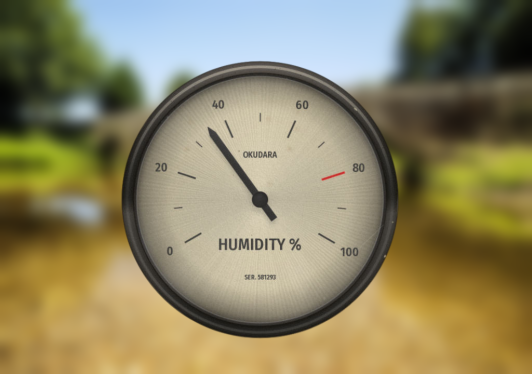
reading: 35; %
